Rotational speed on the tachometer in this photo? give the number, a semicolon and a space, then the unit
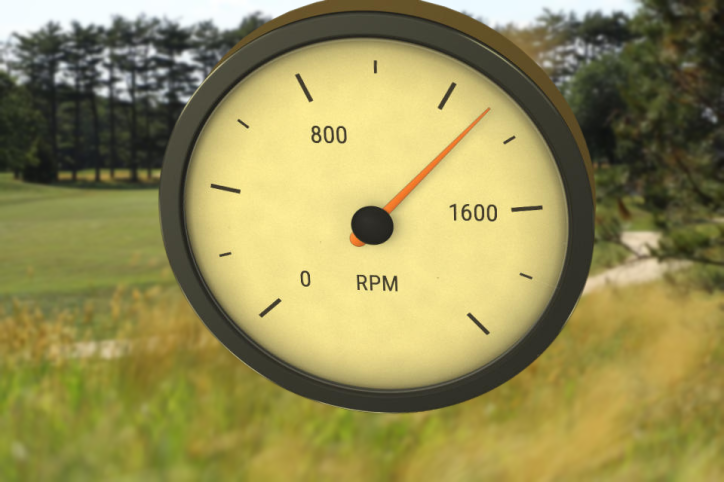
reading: 1300; rpm
